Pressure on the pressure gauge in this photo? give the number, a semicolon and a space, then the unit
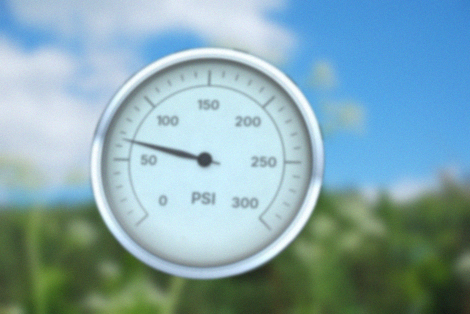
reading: 65; psi
